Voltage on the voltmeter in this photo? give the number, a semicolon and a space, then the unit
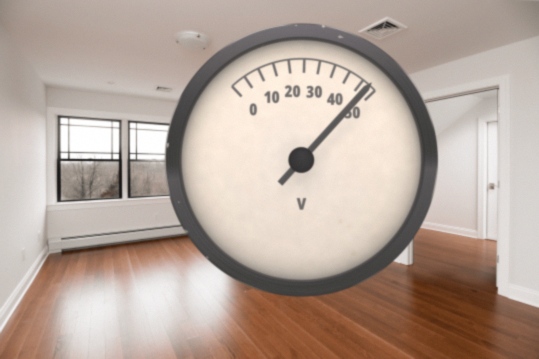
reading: 47.5; V
